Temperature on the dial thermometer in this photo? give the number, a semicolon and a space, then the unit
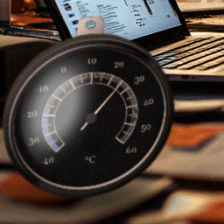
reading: 25; °C
